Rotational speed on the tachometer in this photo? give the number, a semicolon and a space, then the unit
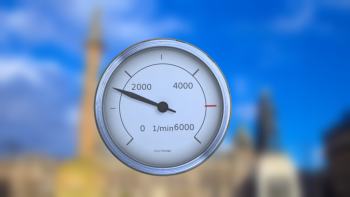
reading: 1500; rpm
